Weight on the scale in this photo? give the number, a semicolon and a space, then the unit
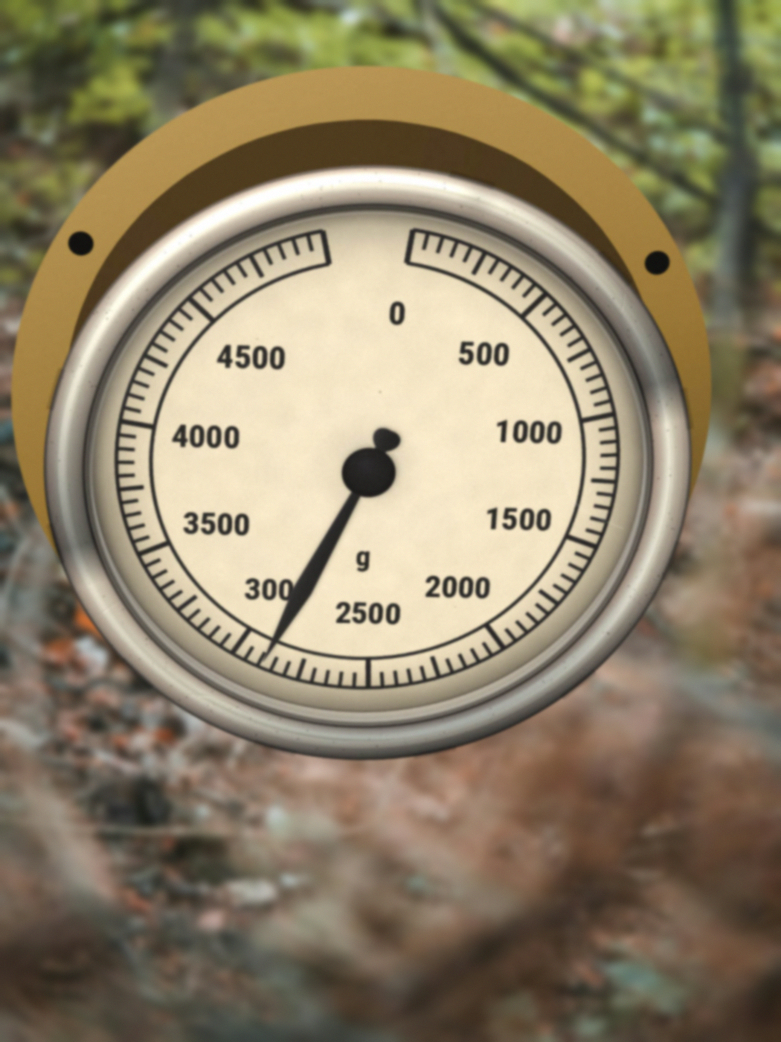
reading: 2900; g
